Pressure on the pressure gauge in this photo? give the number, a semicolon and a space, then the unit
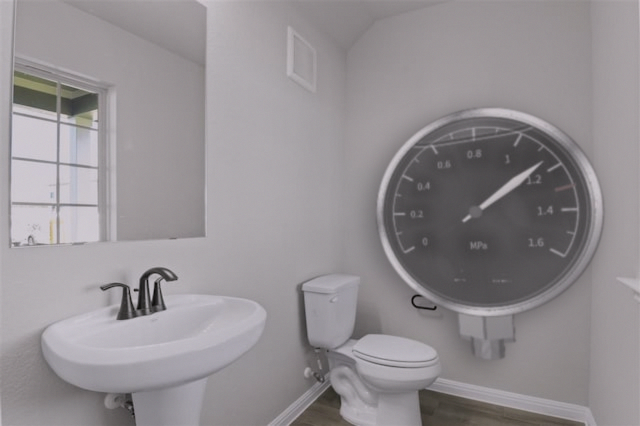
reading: 1.15; MPa
